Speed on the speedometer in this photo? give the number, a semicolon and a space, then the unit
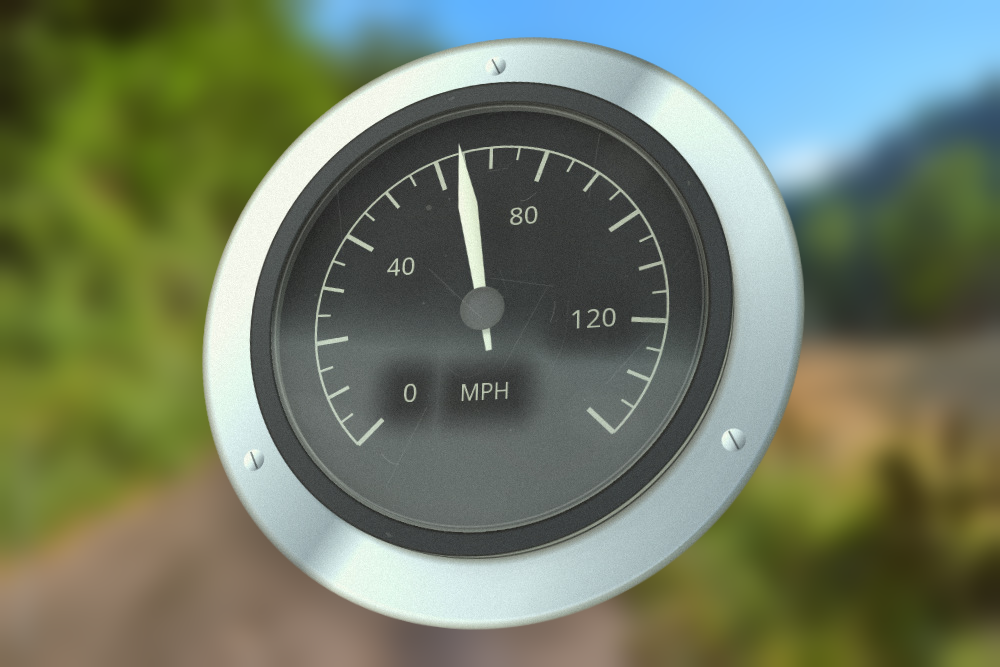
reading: 65; mph
